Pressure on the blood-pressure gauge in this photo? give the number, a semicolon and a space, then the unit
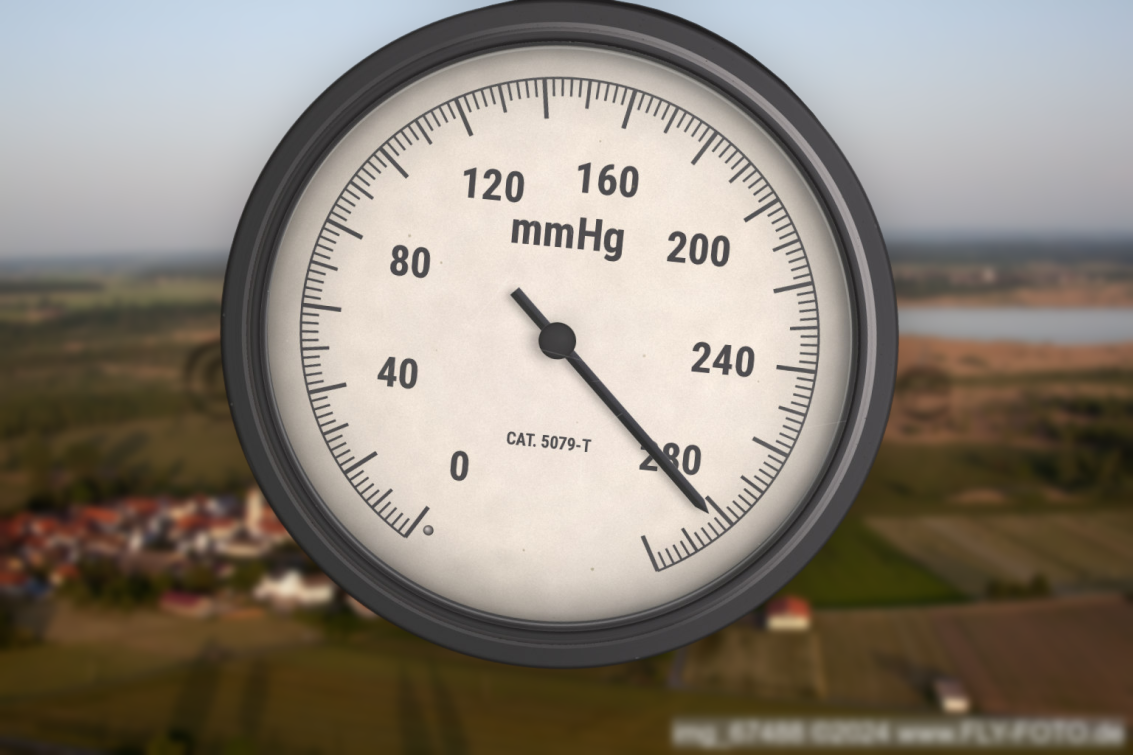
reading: 282; mmHg
